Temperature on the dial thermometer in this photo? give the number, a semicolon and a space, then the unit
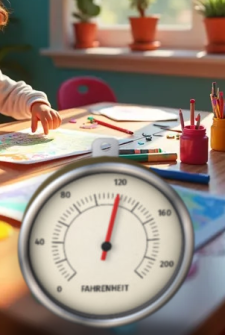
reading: 120; °F
